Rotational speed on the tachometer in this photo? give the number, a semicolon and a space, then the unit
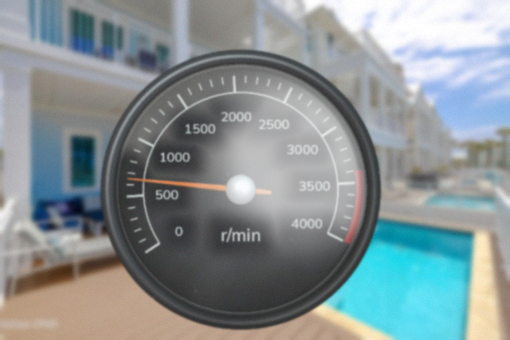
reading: 650; rpm
